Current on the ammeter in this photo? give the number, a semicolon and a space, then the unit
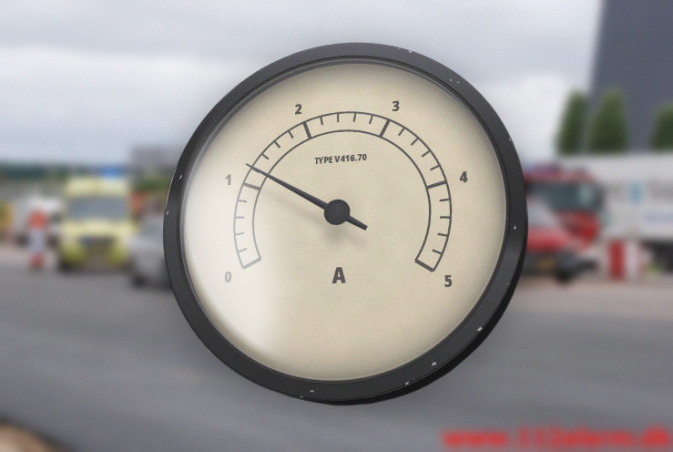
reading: 1.2; A
